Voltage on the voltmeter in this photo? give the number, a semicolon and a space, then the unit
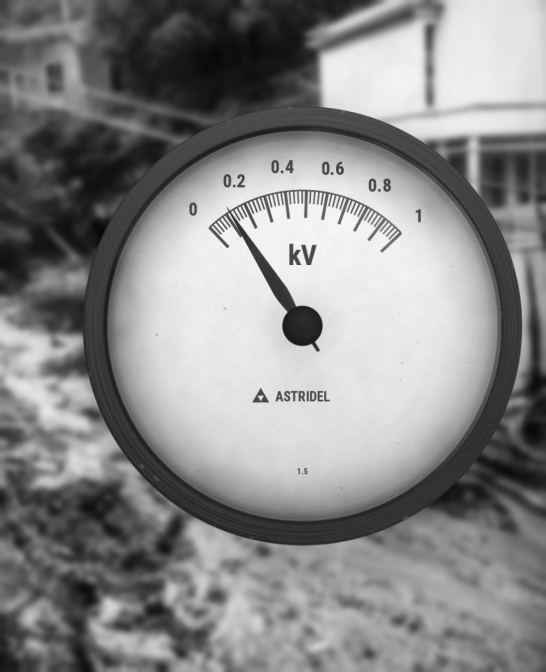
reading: 0.12; kV
